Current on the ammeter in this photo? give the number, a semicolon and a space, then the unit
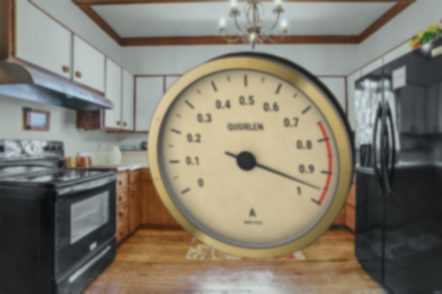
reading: 0.95; A
